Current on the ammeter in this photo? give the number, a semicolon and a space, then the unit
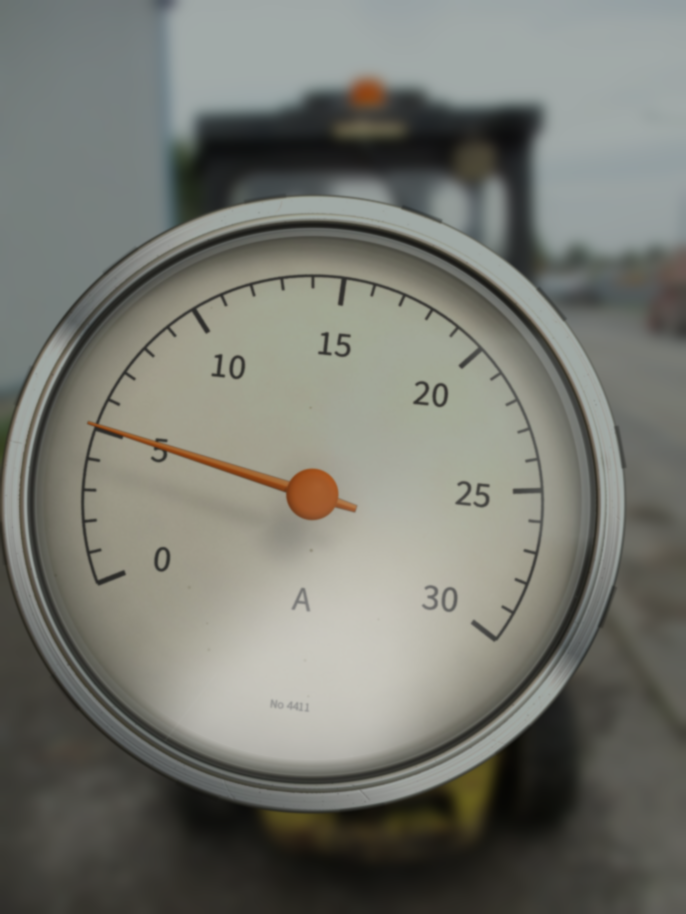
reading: 5; A
